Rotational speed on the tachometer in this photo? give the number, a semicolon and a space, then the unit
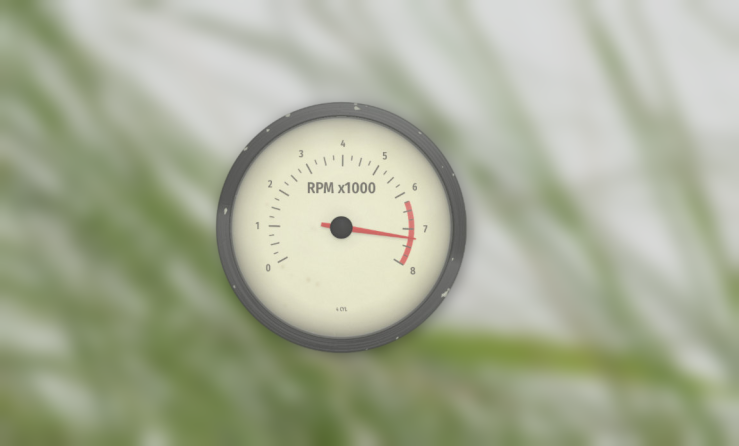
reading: 7250; rpm
